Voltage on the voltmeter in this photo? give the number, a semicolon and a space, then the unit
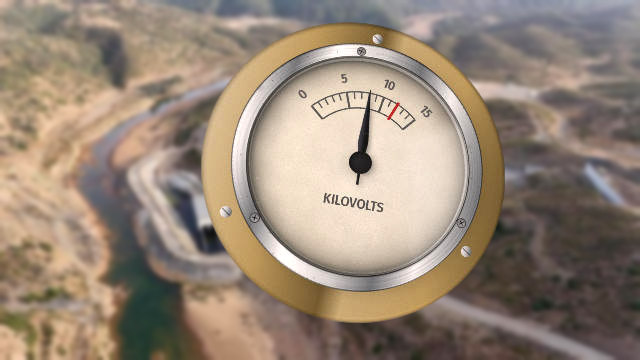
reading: 8; kV
